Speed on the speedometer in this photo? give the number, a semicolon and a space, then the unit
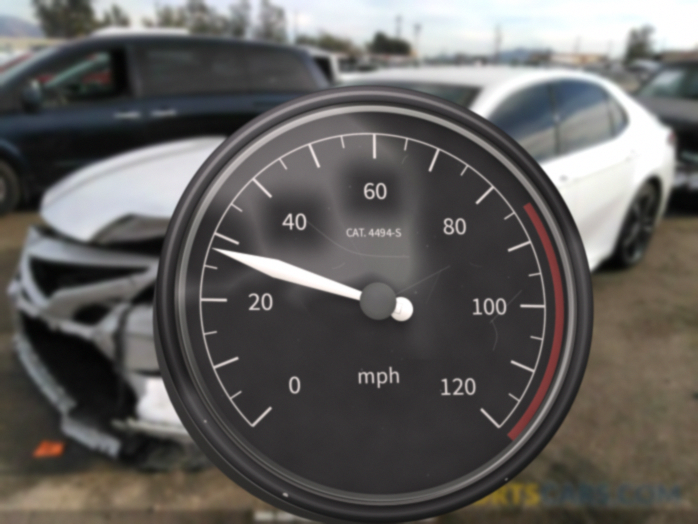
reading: 27.5; mph
